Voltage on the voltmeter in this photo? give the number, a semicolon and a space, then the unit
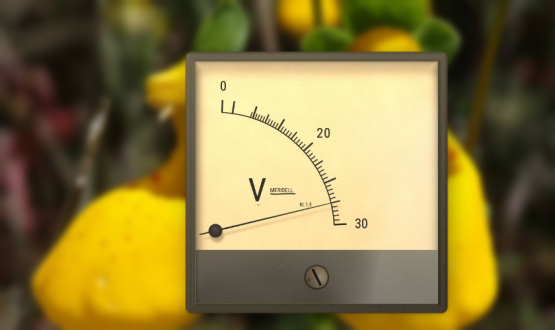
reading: 27.5; V
